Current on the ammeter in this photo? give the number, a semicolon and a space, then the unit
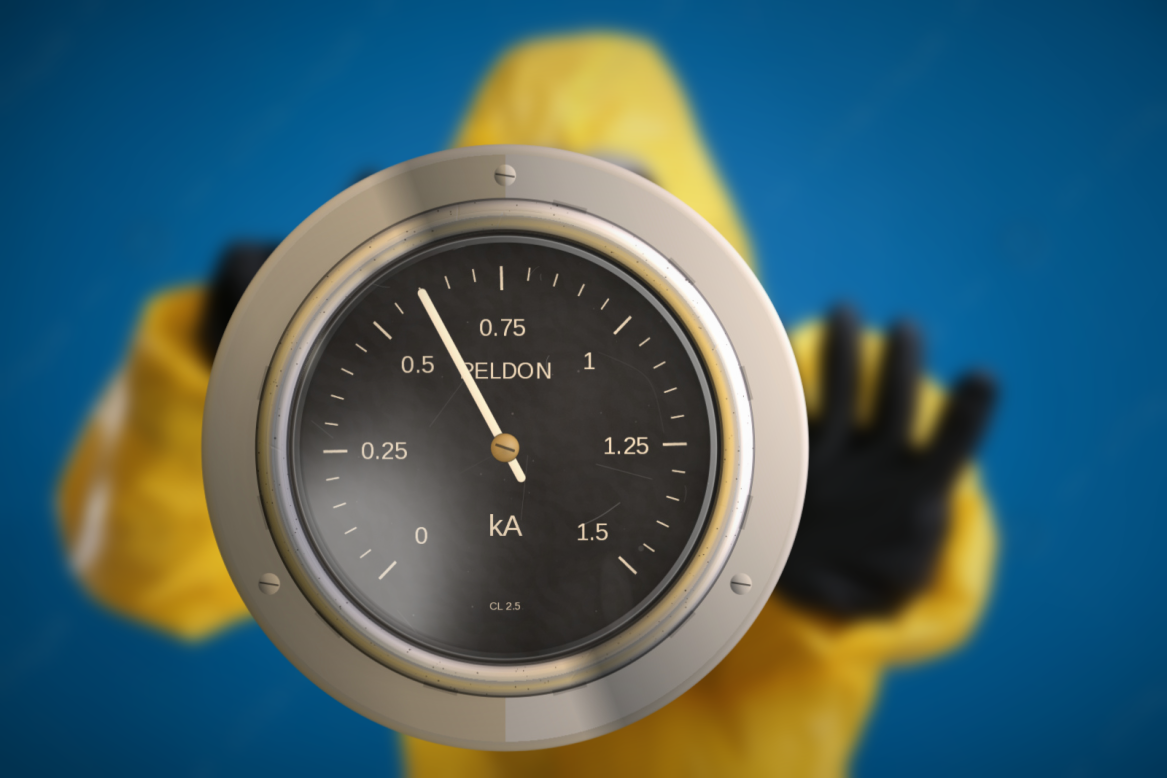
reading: 0.6; kA
